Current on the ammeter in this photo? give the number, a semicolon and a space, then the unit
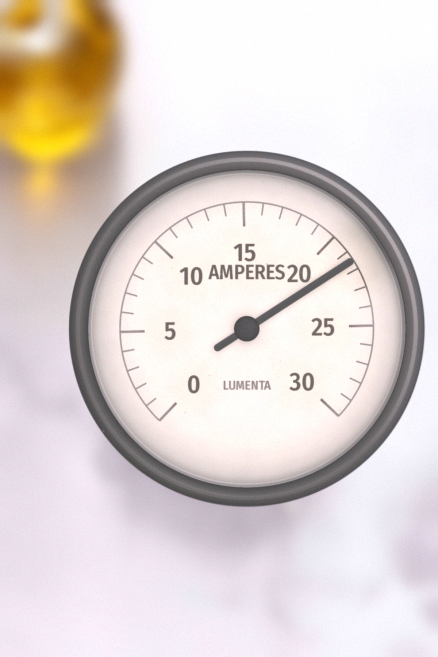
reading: 21.5; A
